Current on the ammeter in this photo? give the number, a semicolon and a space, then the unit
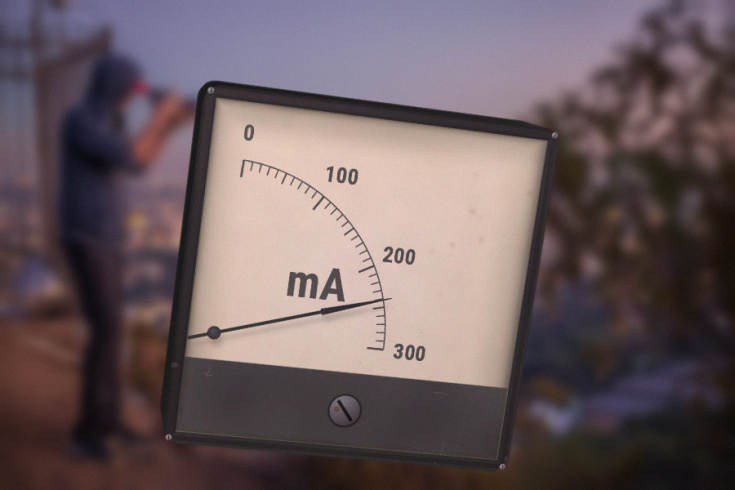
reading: 240; mA
